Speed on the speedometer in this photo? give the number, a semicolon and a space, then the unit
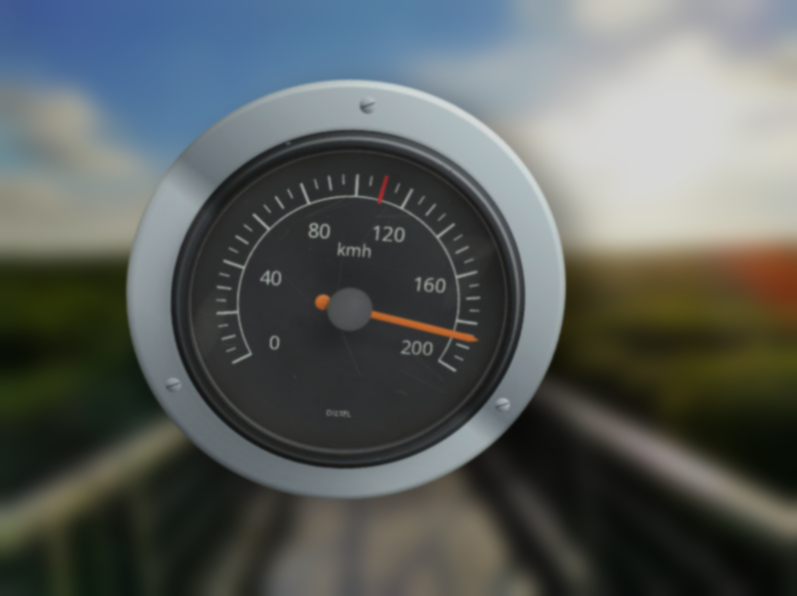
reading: 185; km/h
